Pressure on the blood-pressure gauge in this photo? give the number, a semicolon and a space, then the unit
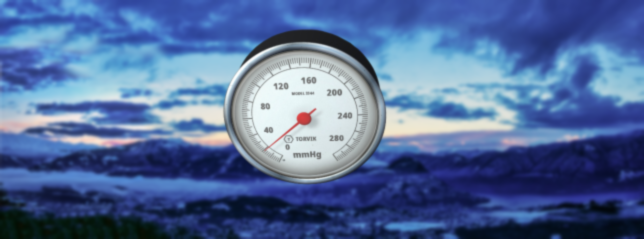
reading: 20; mmHg
